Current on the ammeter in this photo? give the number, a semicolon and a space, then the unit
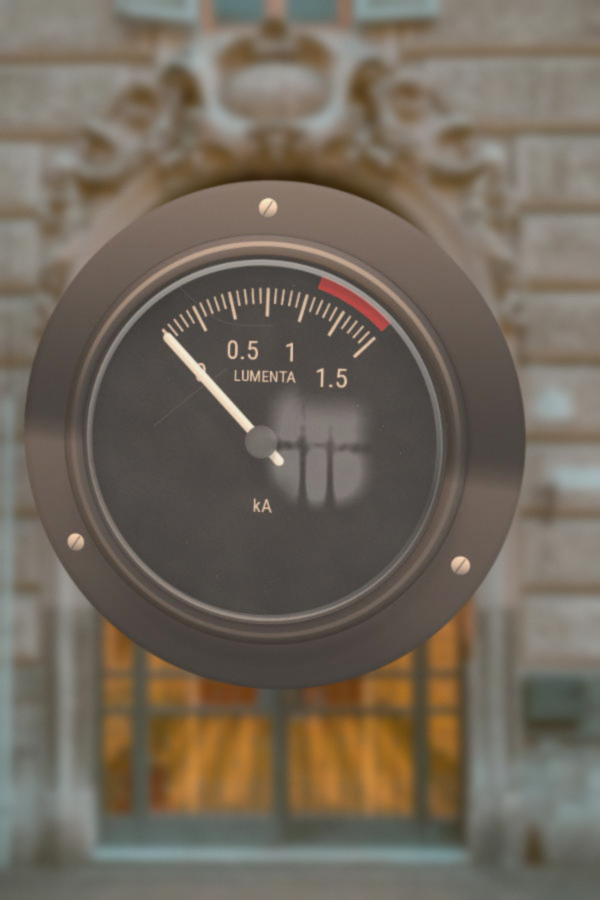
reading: 0; kA
